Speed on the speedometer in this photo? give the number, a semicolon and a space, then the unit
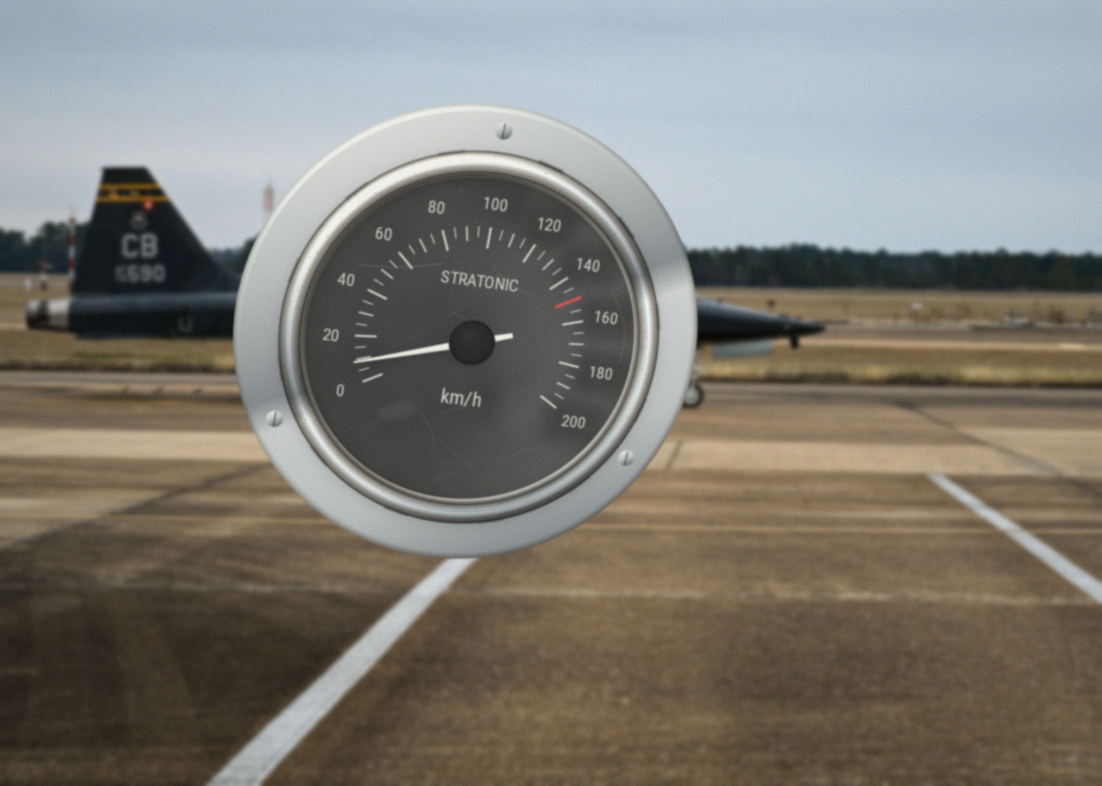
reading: 10; km/h
